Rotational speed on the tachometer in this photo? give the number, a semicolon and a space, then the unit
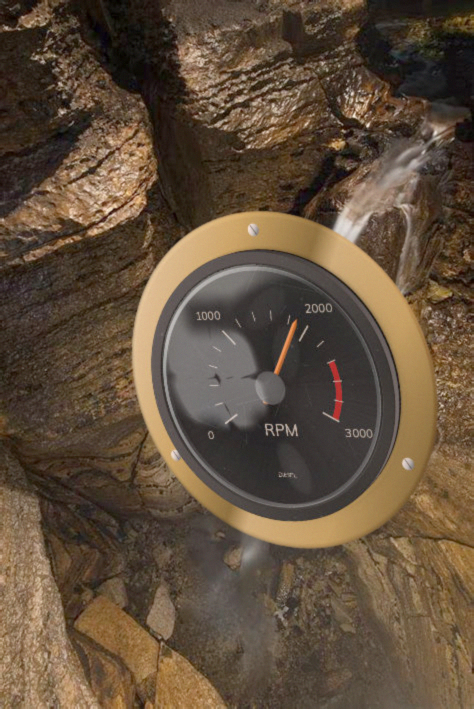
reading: 1900; rpm
